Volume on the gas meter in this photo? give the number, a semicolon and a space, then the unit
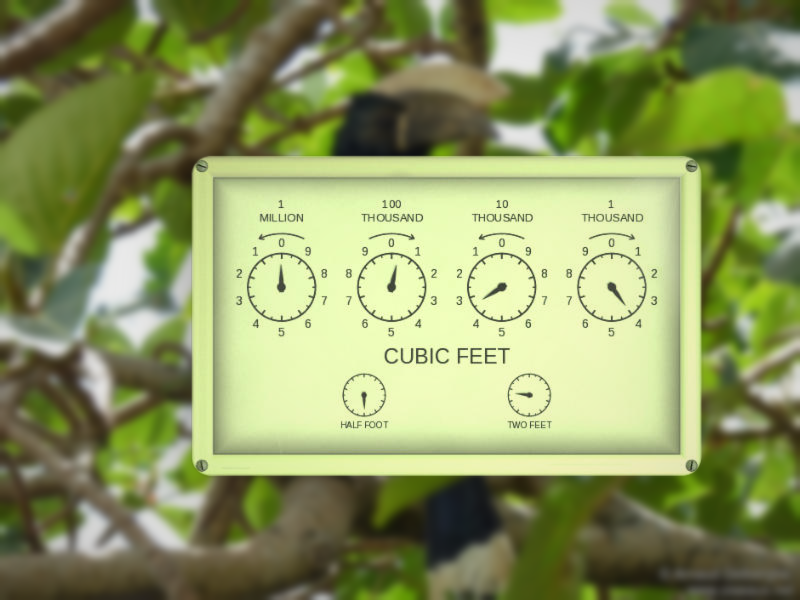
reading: 3400; ft³
